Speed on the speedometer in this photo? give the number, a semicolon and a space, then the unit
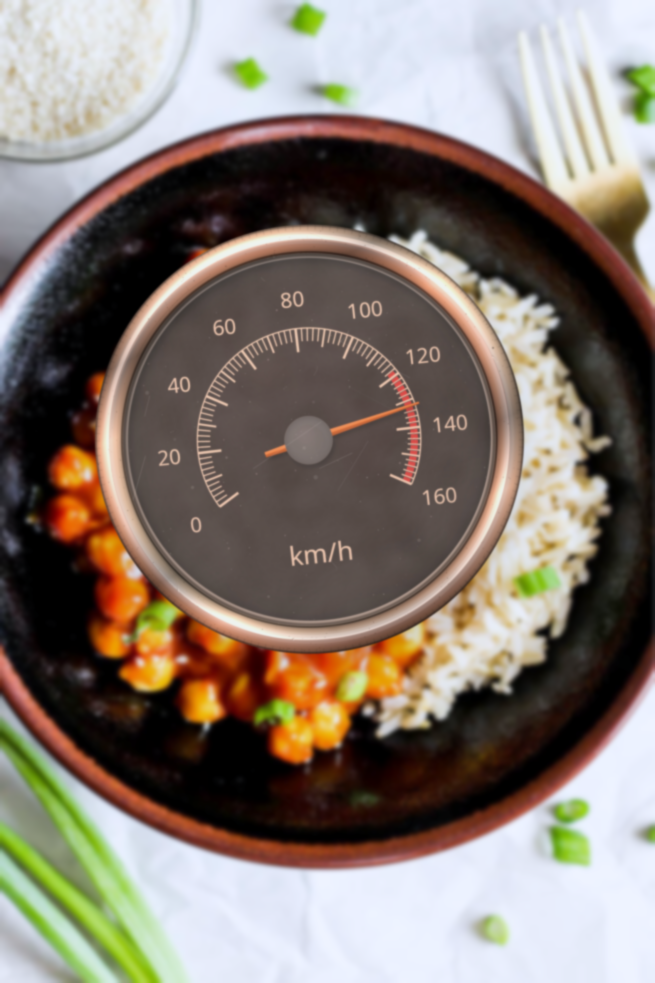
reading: 132; km/h
